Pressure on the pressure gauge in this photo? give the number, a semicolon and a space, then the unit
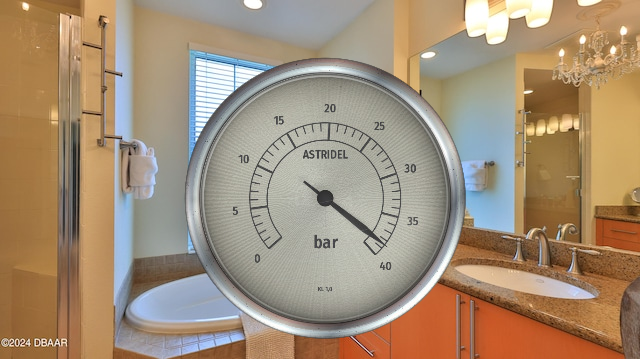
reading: 38.5; bar
